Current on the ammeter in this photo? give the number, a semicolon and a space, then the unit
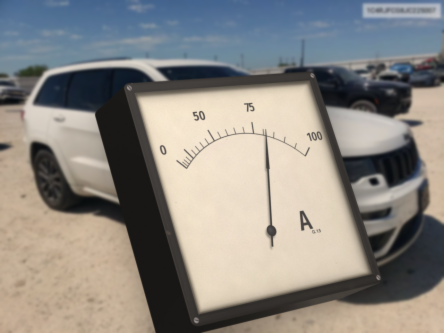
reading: 80; A
